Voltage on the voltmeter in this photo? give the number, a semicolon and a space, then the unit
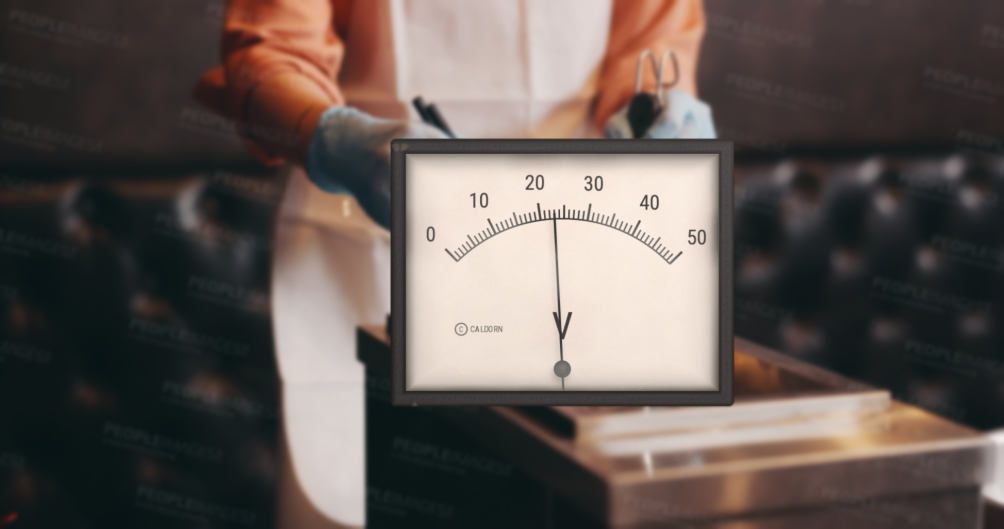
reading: 23; V
